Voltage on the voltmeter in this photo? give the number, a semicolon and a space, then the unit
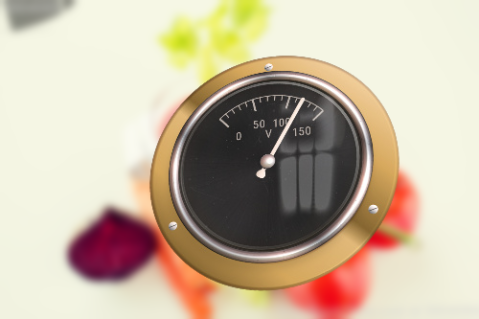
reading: 120; V
